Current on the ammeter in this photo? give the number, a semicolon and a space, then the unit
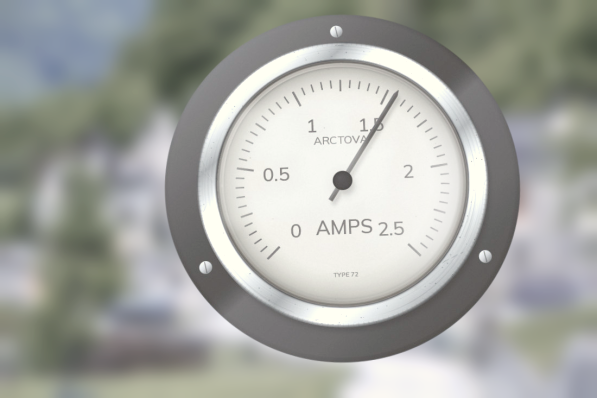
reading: 1.55; A
